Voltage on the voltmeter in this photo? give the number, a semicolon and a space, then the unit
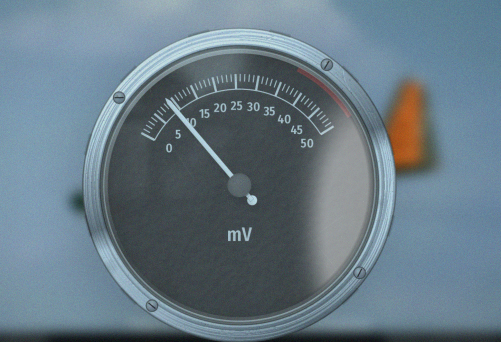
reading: 9; mV
